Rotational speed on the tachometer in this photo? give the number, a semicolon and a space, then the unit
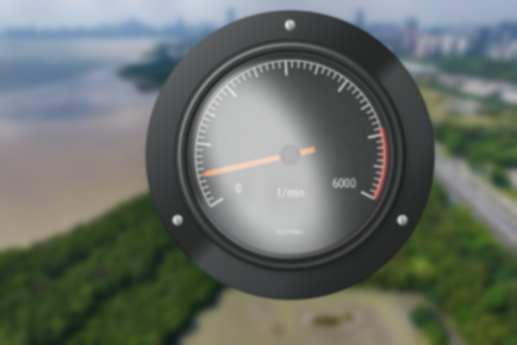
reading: 500; rpm
